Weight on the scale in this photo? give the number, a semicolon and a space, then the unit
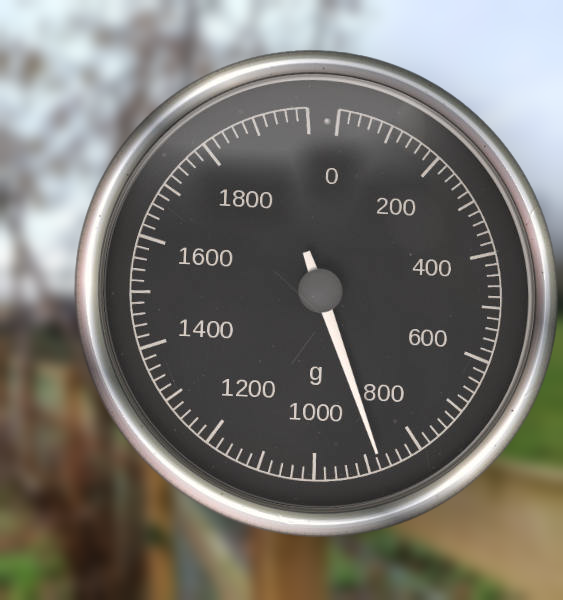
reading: 880; g
